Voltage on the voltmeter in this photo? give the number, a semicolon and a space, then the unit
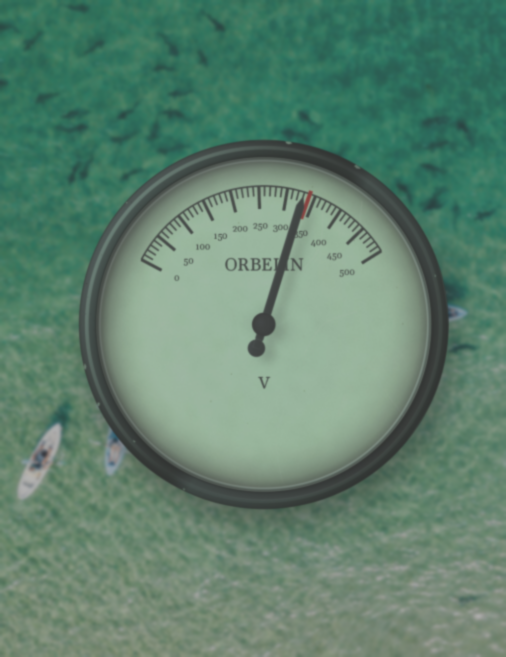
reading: 330; V
